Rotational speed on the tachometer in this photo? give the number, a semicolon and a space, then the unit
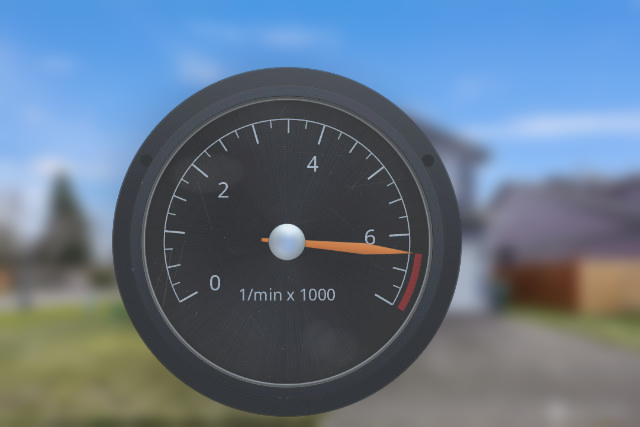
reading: 6250; rpm
